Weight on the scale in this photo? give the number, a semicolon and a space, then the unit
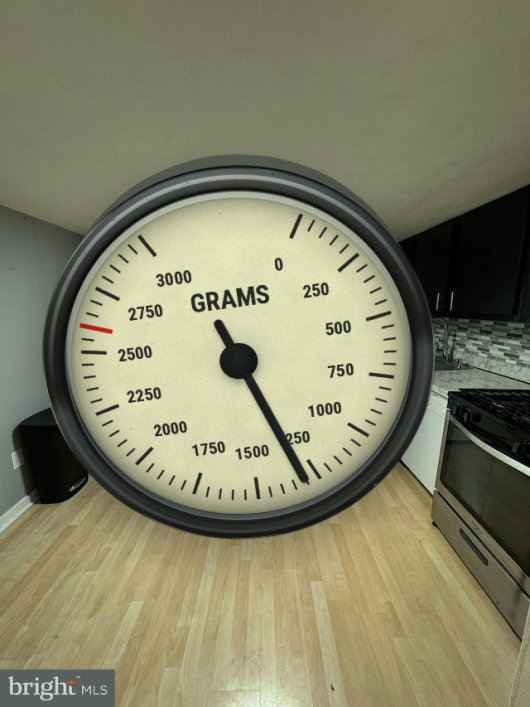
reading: 1300; g
